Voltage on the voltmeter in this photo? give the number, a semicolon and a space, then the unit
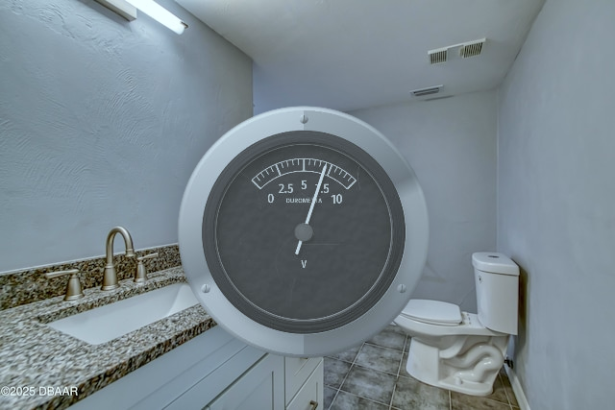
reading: 7; V
